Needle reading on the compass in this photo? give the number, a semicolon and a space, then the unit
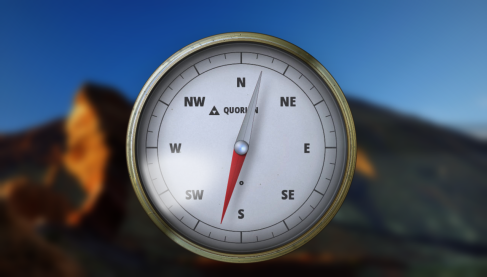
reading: 195; °
